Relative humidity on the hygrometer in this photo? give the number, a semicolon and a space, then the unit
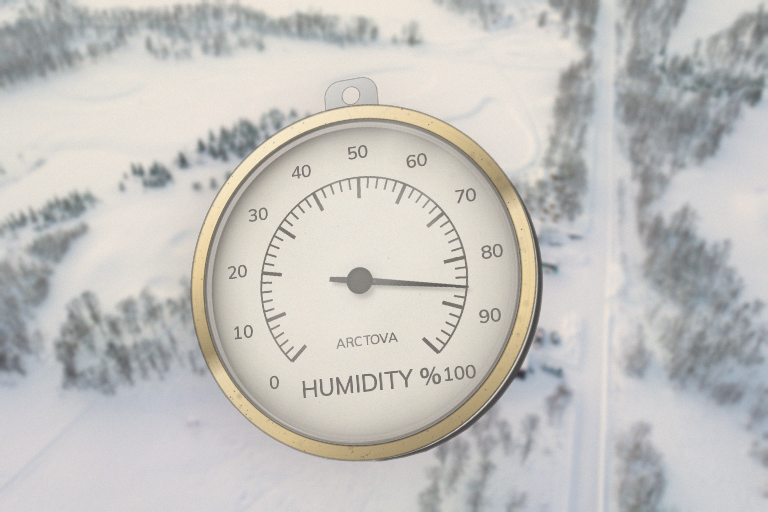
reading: 86; %
